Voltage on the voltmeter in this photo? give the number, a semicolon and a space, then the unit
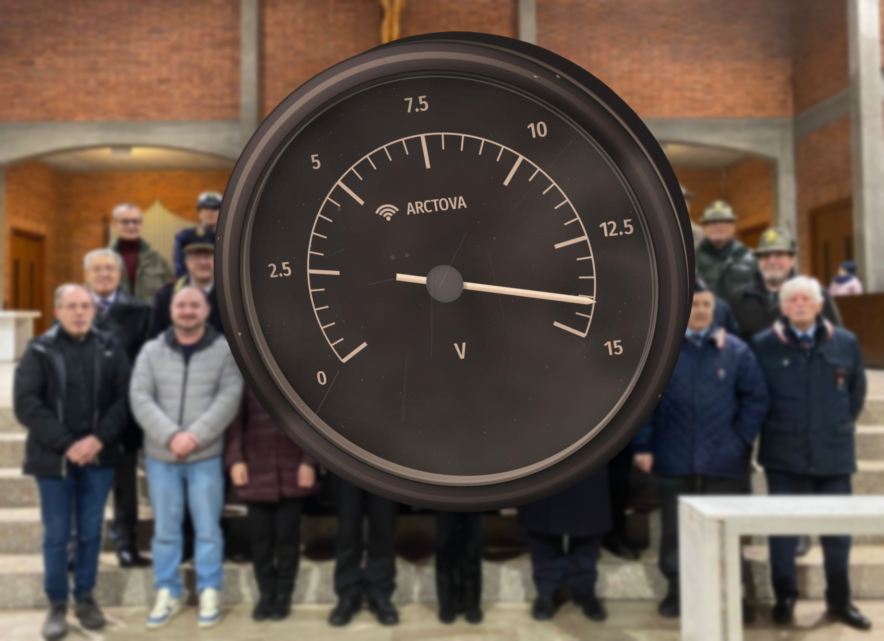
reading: 14; V
